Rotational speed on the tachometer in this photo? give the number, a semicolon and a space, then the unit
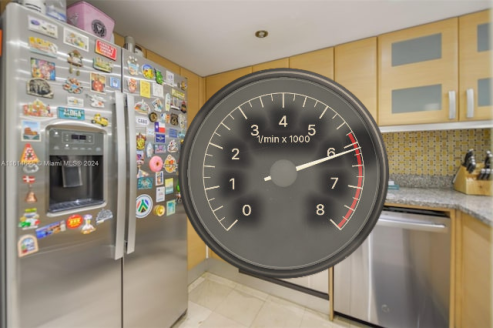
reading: 6125; rpm
